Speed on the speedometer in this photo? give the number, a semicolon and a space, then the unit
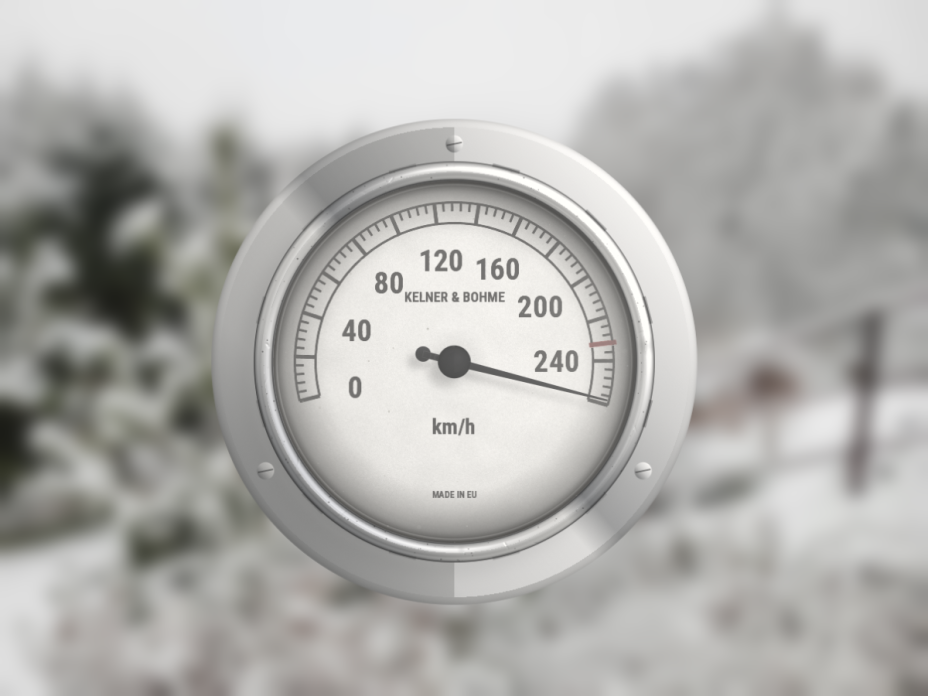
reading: 258; km/h
